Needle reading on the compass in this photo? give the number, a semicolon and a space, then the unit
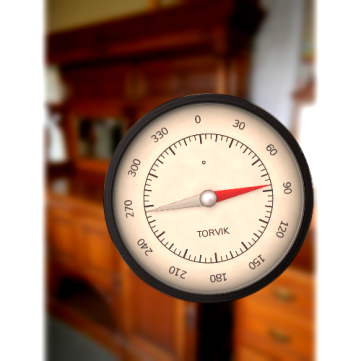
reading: 85; °
